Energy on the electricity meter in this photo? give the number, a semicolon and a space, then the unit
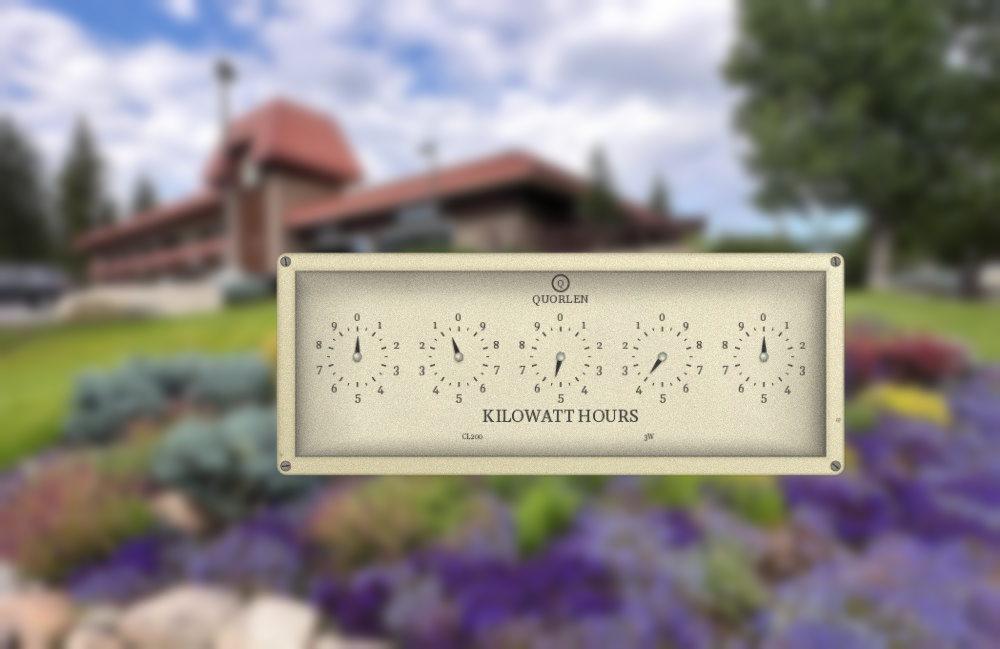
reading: 540; kWh
